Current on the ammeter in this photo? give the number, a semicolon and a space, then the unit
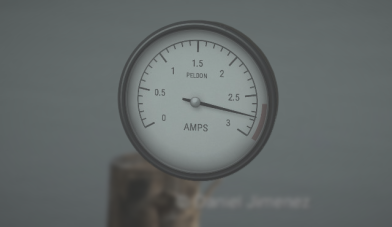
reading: 2.75; A
